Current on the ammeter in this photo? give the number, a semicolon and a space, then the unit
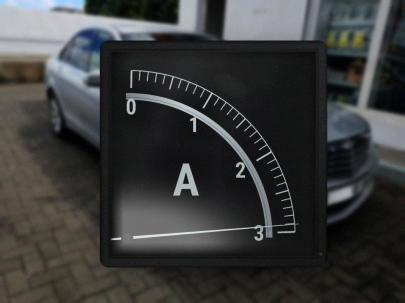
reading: 2.9; A
